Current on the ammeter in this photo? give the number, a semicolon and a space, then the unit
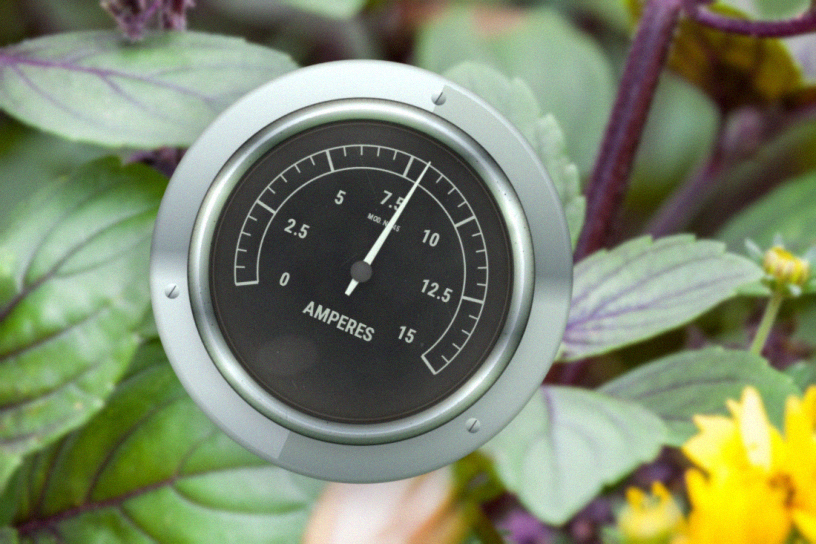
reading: 8; A
